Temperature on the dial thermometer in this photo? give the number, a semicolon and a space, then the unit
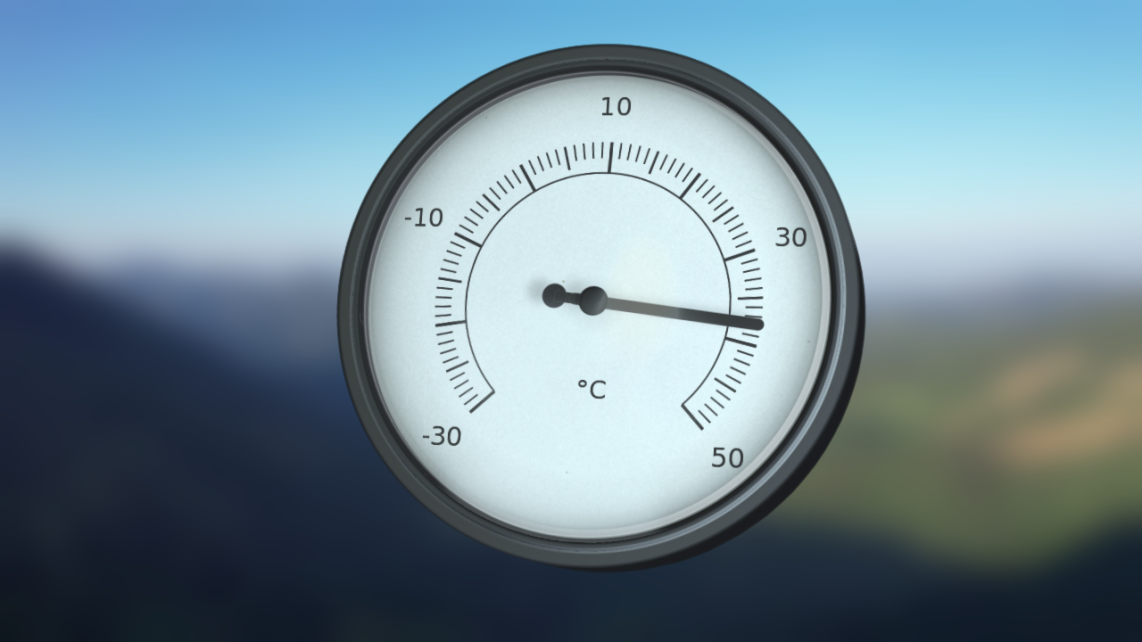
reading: 38; °C
